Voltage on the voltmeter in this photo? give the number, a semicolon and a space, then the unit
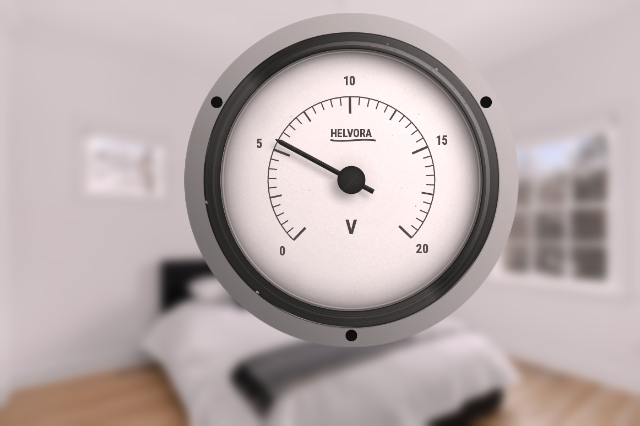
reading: 5.5; V
